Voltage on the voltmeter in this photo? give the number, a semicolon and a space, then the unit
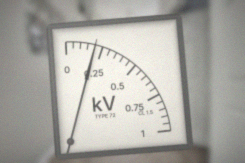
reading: 0.2; kV
